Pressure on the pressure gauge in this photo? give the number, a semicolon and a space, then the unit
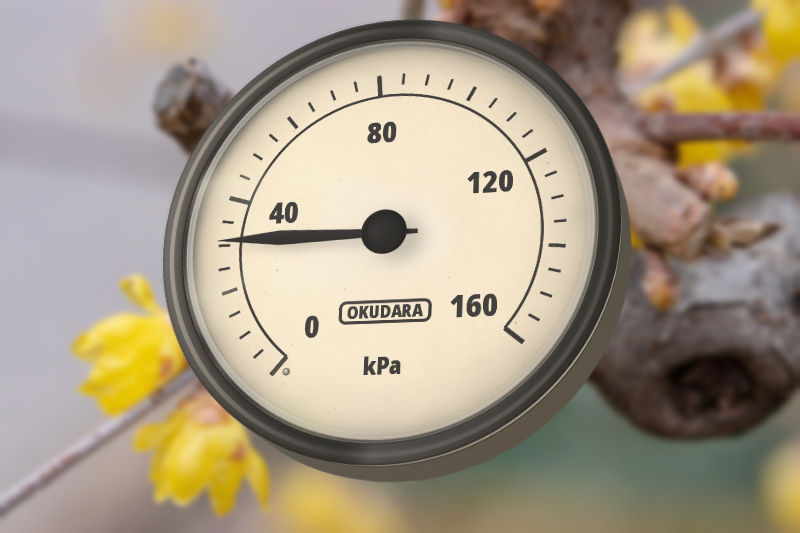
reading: 30; kPa
